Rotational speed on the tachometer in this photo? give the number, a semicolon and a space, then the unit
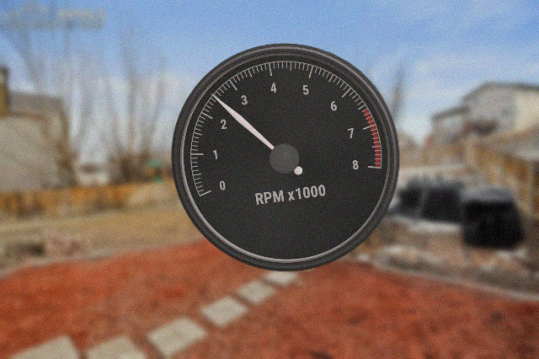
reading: 2500; rpm
